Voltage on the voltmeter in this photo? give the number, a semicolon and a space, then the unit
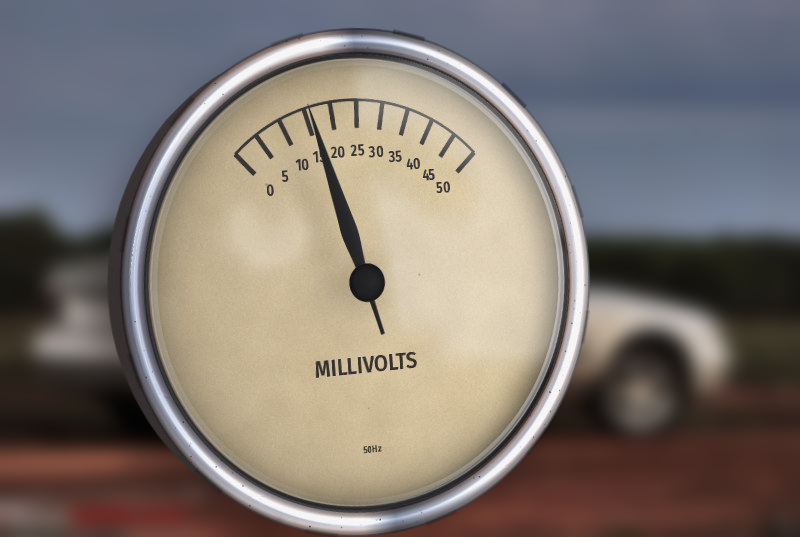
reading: 15; mV
